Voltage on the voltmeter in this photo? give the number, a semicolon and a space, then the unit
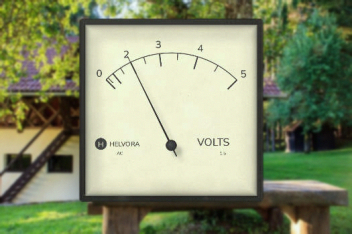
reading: 2; V
